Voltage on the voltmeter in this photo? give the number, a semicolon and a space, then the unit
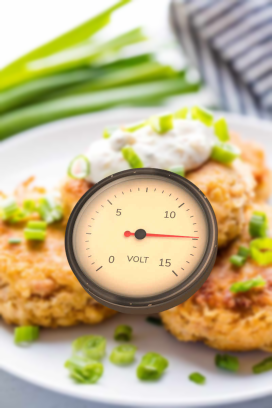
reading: 12.5; V
